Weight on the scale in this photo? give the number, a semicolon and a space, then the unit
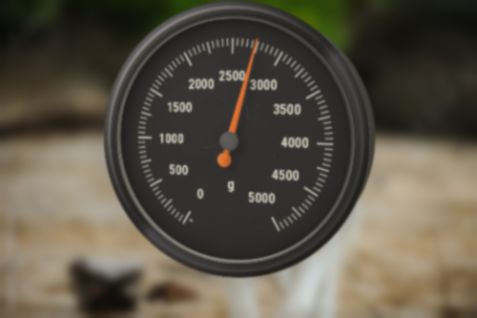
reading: 2750; g
